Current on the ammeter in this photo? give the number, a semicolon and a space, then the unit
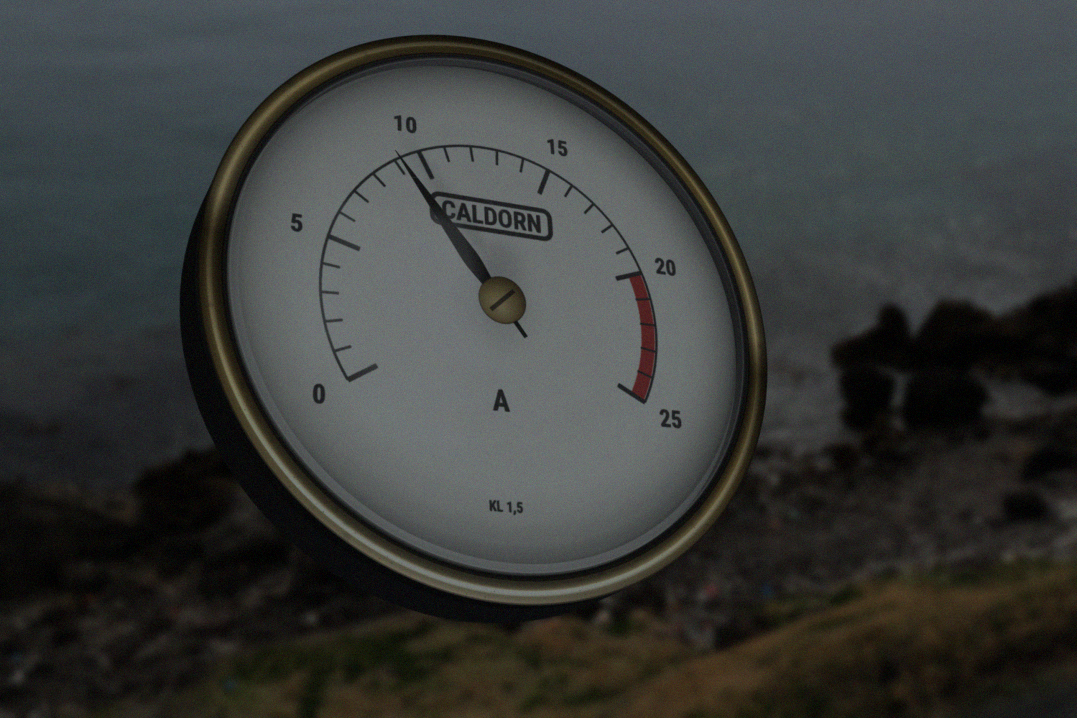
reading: 9; A
